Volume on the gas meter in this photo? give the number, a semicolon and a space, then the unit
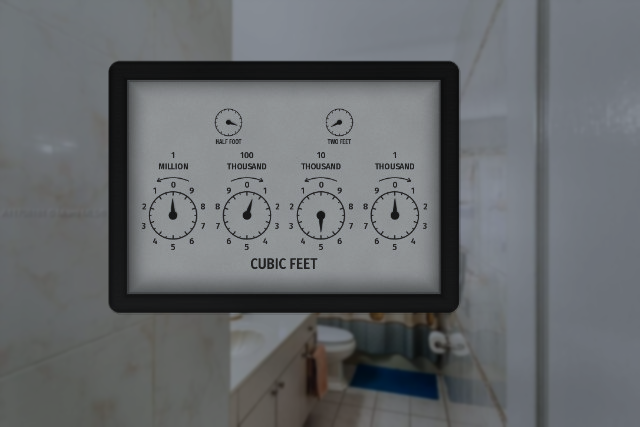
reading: 5000; ft³
